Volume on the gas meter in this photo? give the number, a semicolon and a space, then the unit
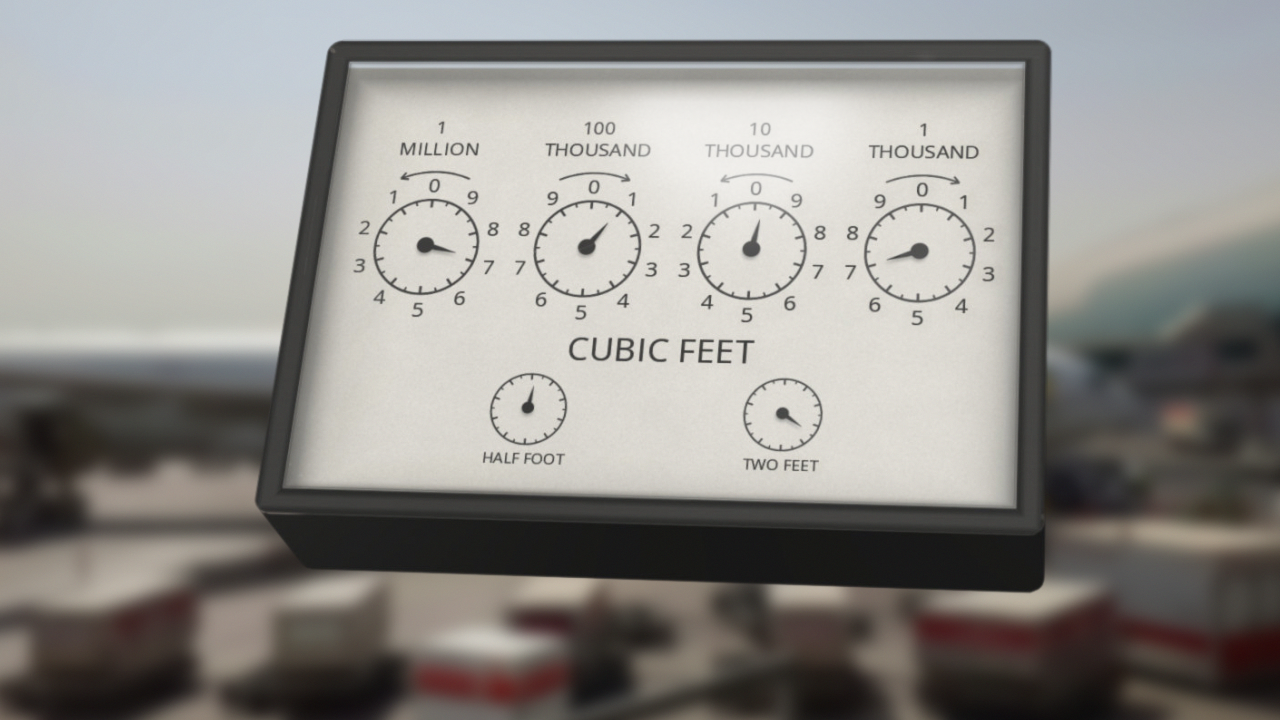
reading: 709700; ft³
